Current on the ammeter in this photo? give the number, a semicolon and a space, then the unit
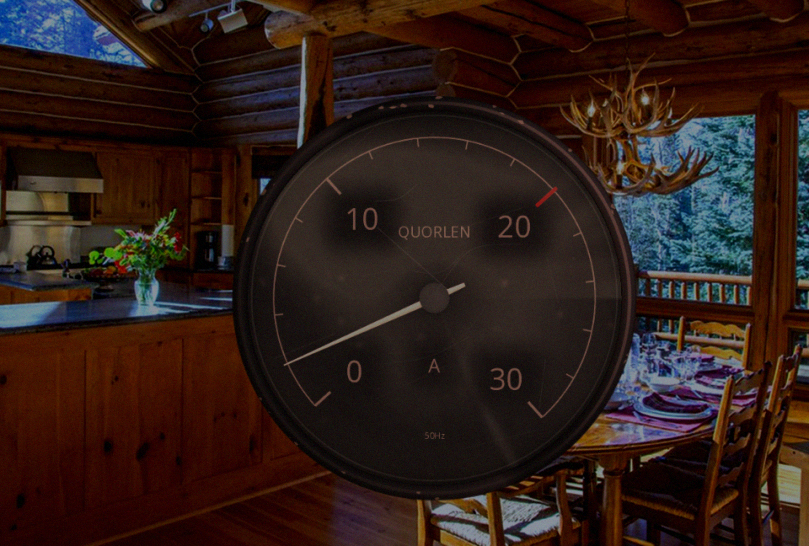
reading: 2; A
